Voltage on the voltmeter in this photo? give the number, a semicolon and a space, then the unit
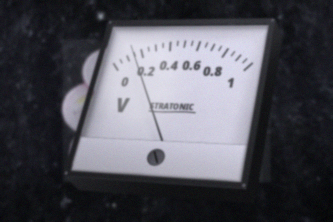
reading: 0.15; V
